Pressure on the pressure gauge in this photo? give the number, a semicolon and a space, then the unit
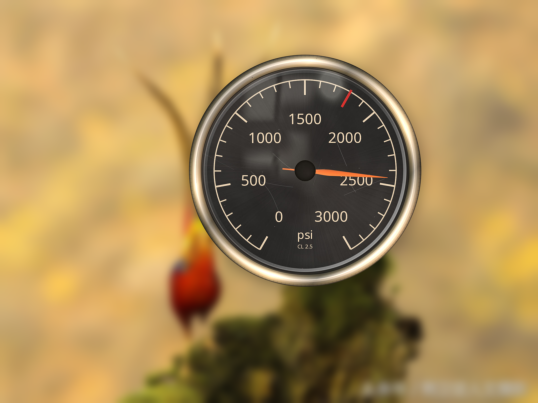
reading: 2450; psi
